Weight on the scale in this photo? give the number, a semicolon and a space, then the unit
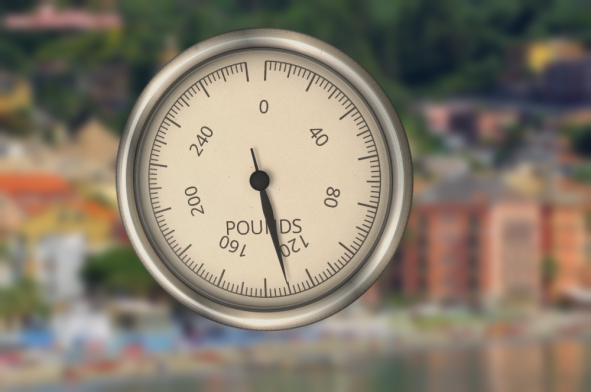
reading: 130; lb
